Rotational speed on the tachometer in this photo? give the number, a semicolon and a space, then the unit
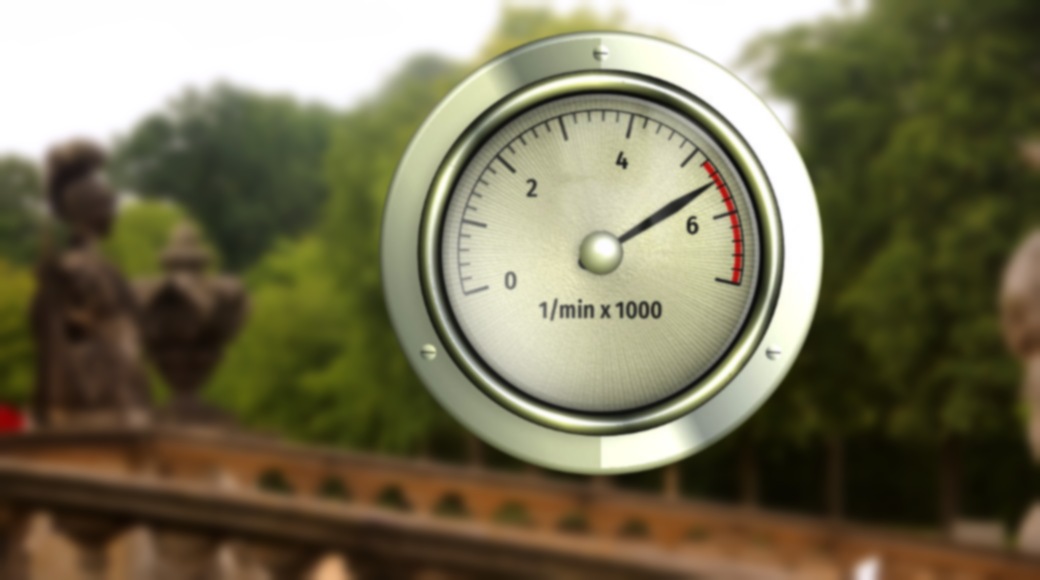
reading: 5500; rpm
